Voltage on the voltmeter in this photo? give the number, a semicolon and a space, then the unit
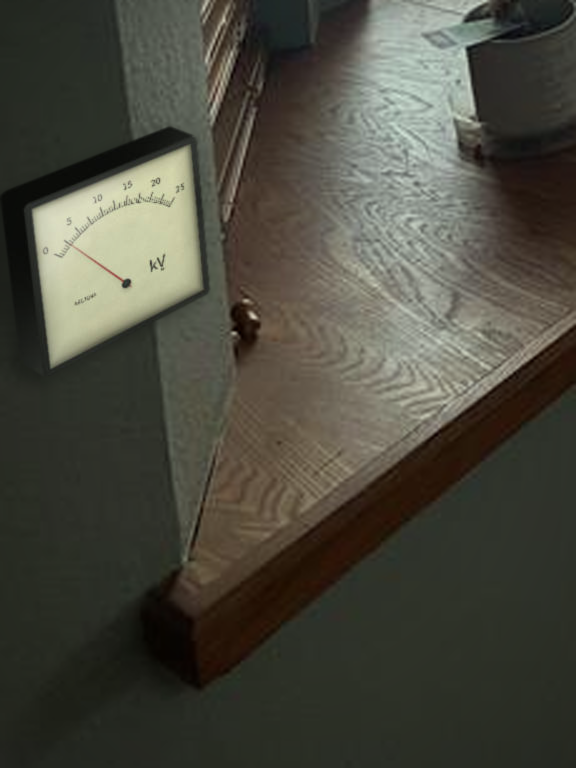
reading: 2.5; kV
